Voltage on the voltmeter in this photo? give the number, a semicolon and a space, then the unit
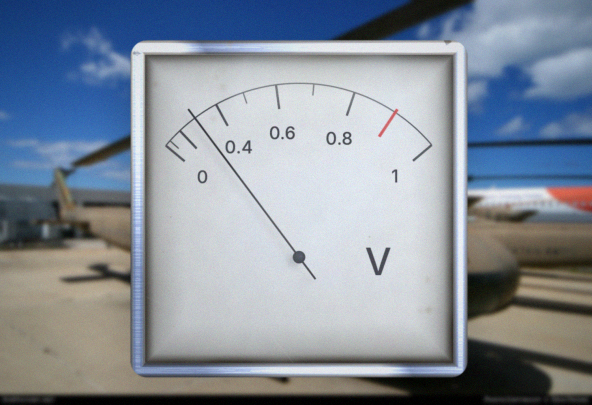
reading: 0.3; V
